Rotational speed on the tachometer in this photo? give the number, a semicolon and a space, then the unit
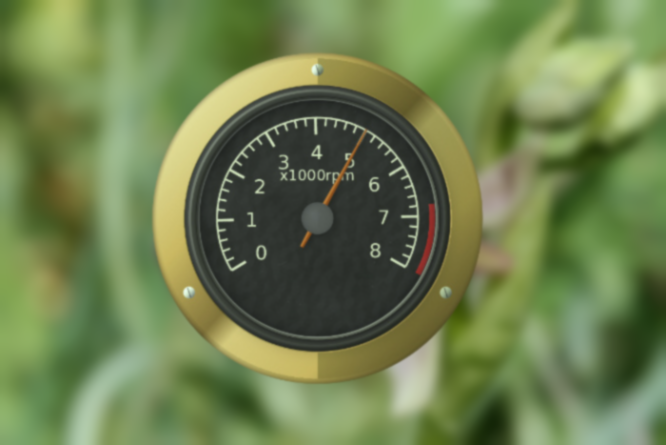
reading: 5000; rpm
